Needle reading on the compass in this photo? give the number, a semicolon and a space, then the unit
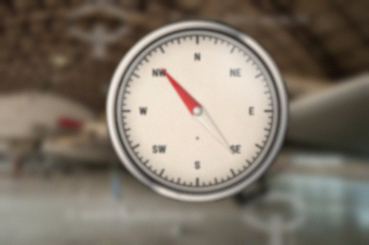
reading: 320; °
